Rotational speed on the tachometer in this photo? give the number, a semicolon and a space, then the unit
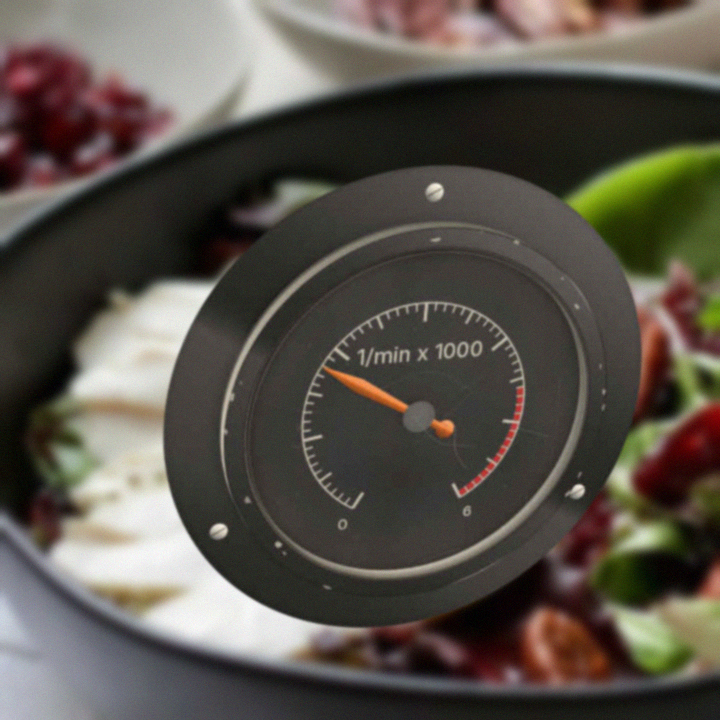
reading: 1800; rpm
